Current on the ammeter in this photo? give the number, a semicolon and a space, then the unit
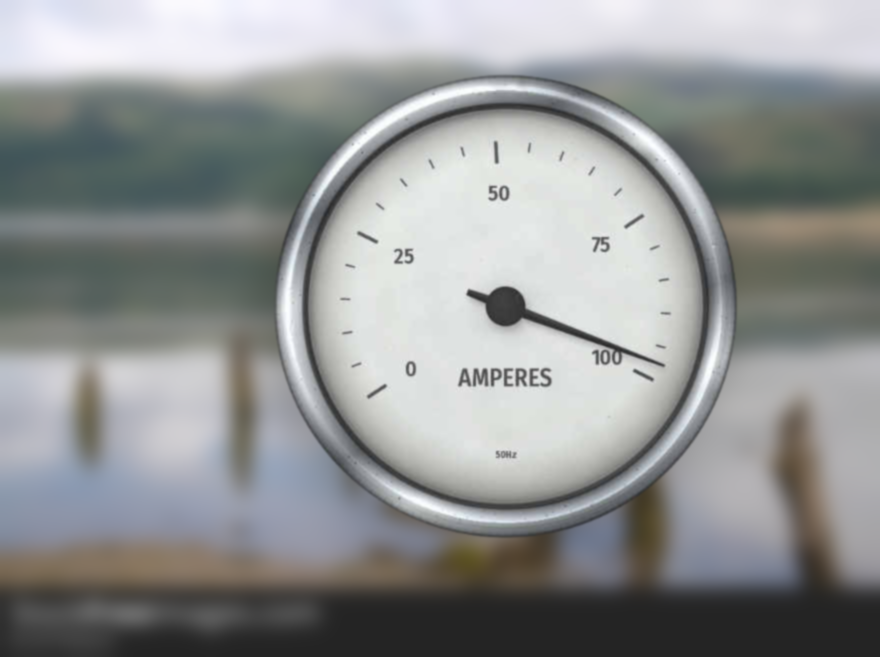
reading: 97.5; A
